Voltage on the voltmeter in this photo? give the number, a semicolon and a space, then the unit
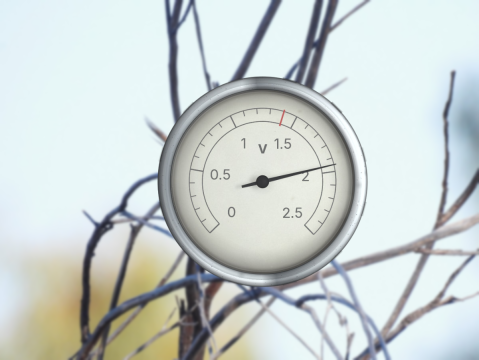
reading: 1.95; V
